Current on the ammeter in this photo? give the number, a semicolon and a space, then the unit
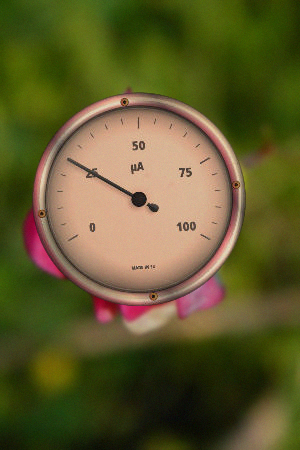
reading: 25; µA
